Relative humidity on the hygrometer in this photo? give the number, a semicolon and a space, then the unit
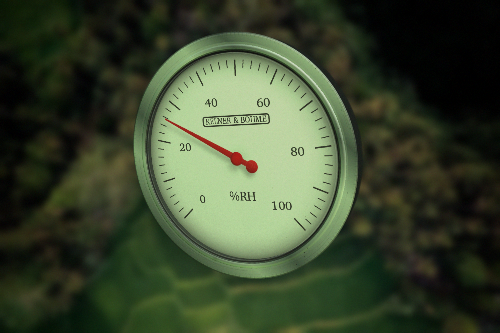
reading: 26; %
